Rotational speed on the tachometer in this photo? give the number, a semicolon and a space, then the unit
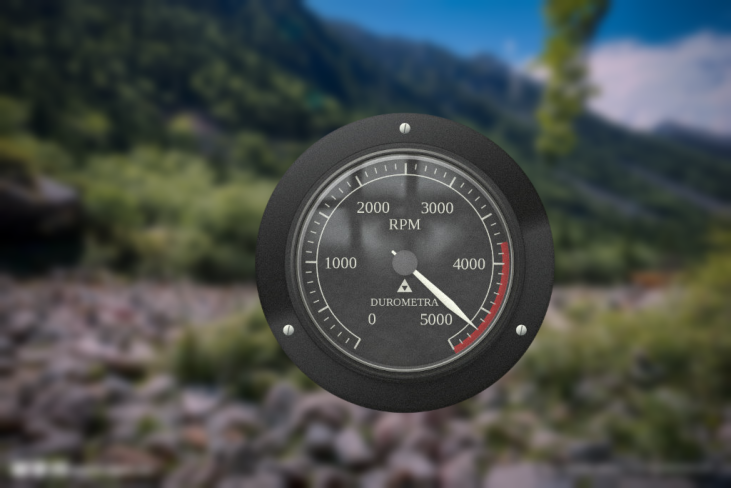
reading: 4700; rpm
